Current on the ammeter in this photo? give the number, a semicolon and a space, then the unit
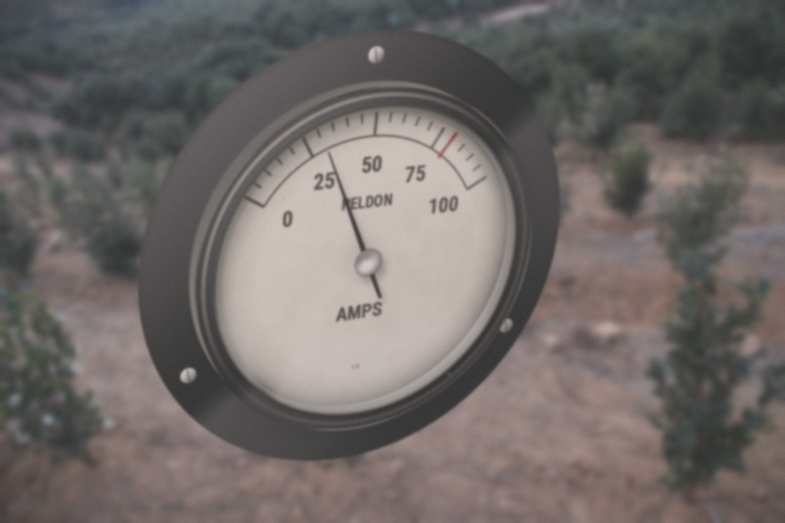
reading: 30; A
